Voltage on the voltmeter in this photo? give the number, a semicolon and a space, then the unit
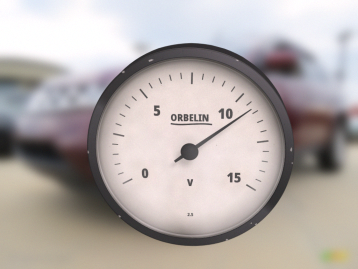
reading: 10.75; V
